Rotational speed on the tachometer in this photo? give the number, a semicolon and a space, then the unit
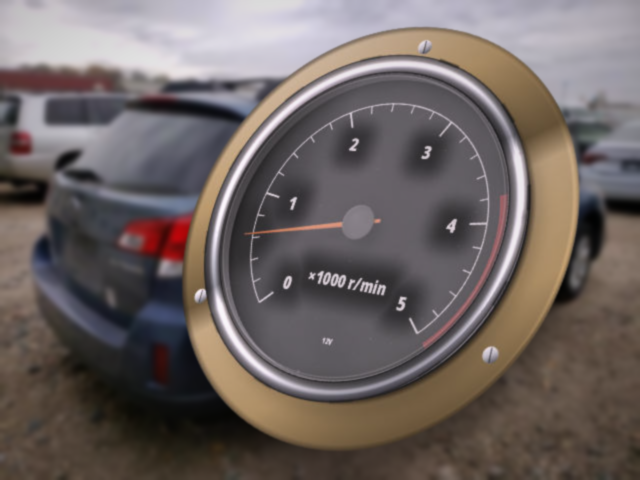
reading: 600; rpm
